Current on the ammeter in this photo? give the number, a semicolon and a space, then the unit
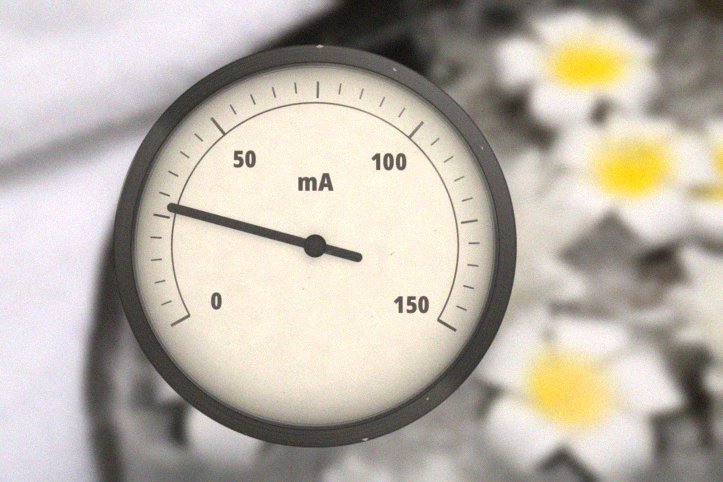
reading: 27.5; mA
